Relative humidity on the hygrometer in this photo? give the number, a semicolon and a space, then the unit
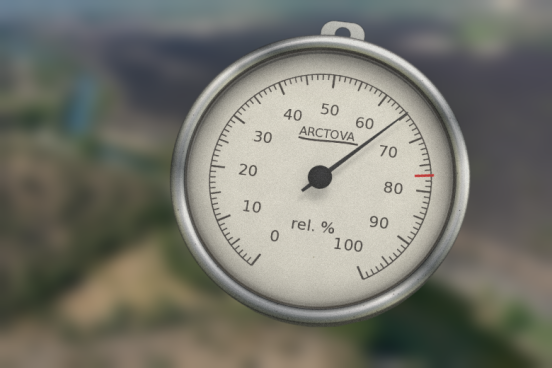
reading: 65; %
